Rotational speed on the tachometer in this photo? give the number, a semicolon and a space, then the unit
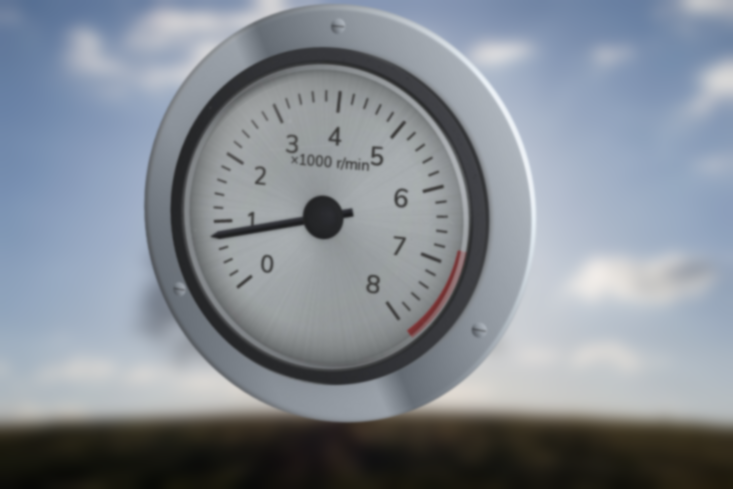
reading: 800; rpm
